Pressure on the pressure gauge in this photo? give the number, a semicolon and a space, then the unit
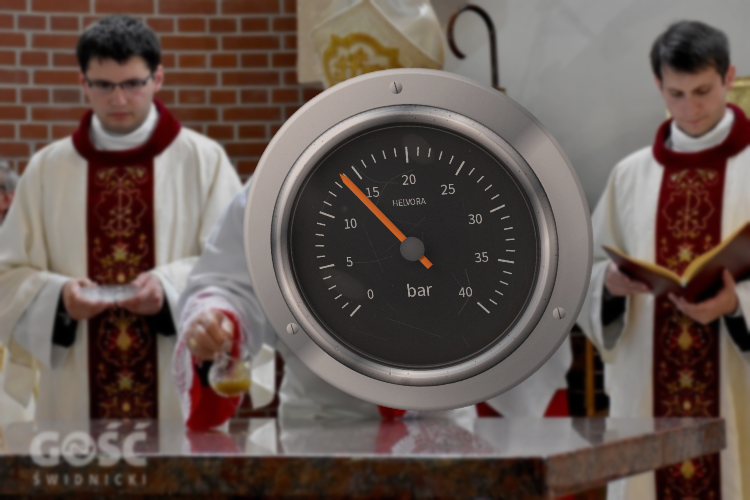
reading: 14; bar
